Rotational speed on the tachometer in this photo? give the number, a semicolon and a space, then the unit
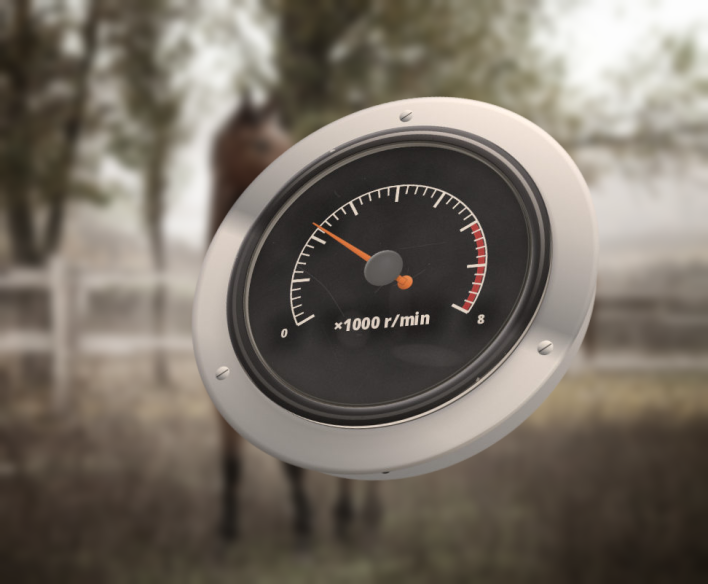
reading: 2200; rpm
